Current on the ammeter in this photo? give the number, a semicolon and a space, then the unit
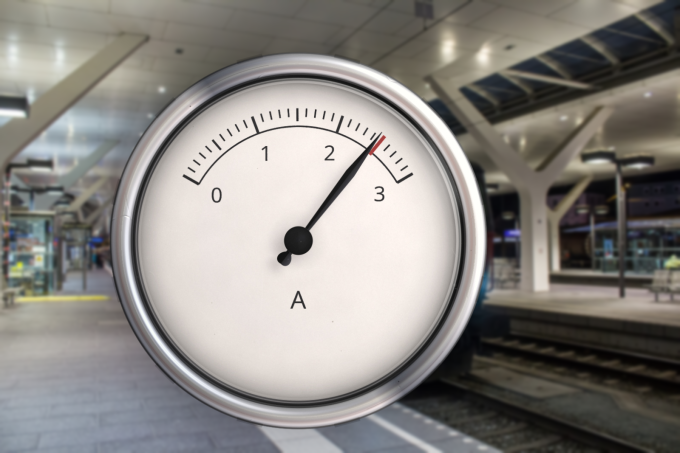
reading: 2.45; A
